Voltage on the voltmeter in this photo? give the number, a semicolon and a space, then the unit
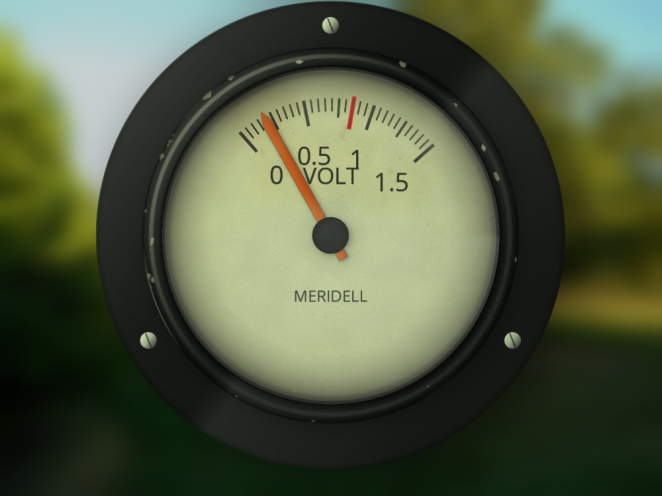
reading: 0.2; V
